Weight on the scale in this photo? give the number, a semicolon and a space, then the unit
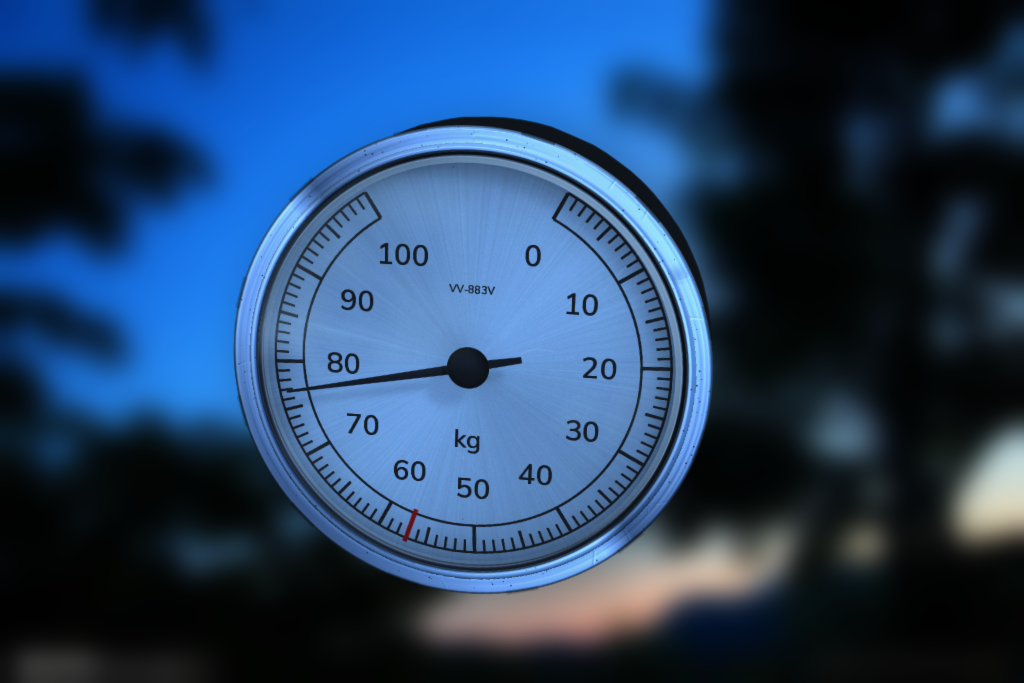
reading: 77; kg
